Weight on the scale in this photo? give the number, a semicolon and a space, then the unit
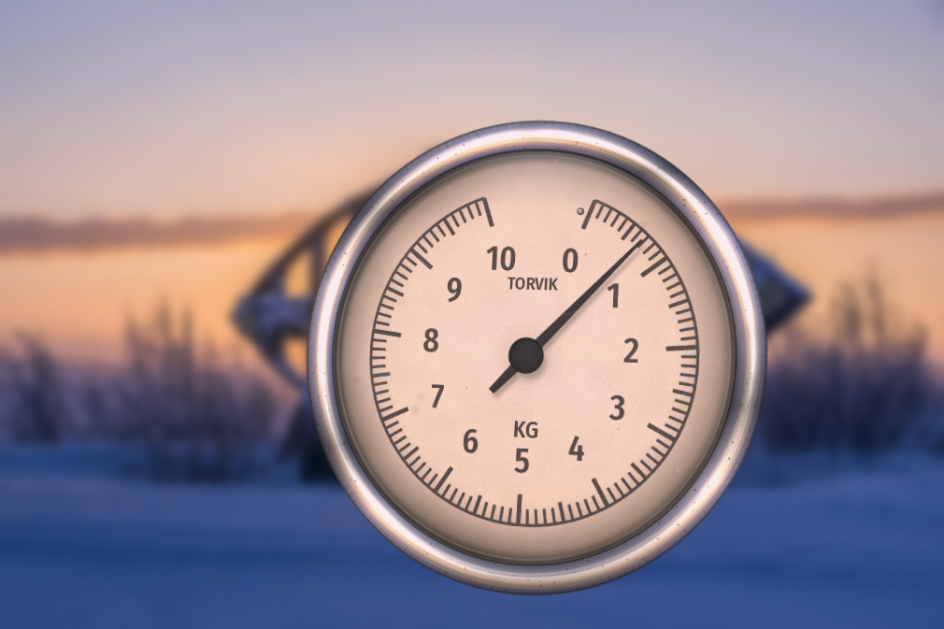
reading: 0.7; kg
